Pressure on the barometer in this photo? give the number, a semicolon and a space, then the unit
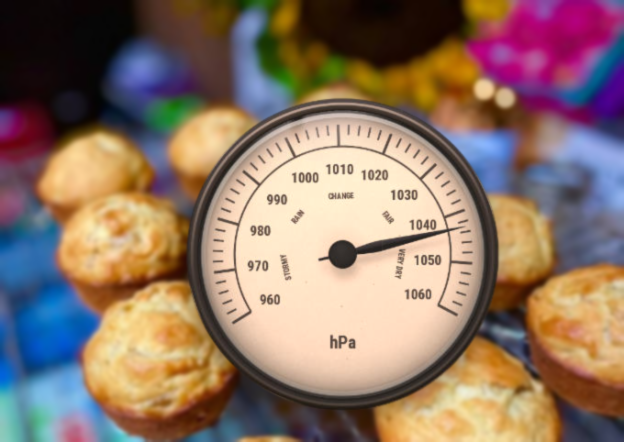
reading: 1043; hPa
